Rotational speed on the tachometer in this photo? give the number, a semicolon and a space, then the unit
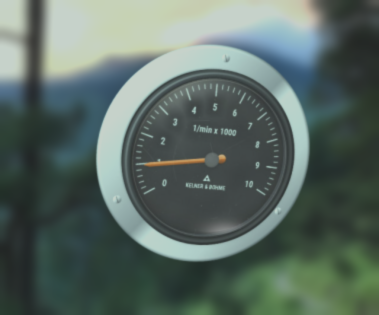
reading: 1000; rpm
